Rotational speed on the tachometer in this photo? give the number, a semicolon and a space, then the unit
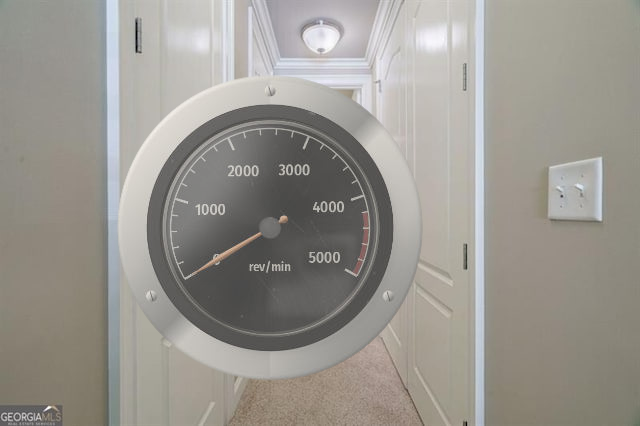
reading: 0; rpm
